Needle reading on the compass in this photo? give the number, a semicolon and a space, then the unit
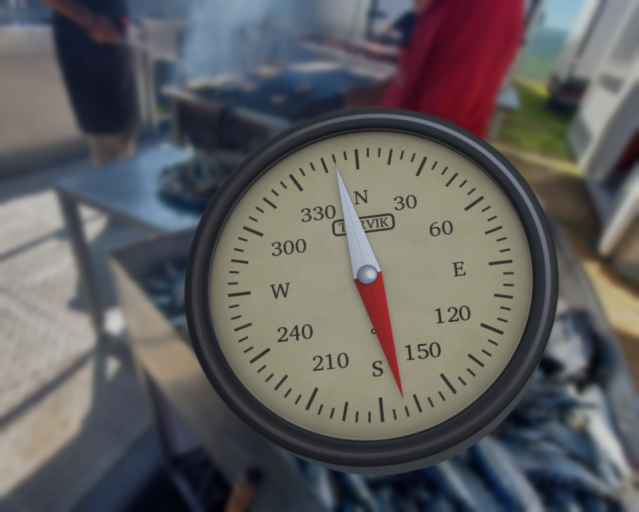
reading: 170; °
